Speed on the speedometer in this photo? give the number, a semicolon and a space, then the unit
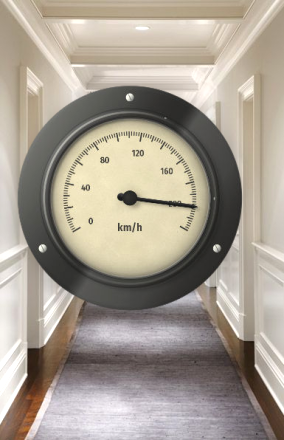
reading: 200; km/h
